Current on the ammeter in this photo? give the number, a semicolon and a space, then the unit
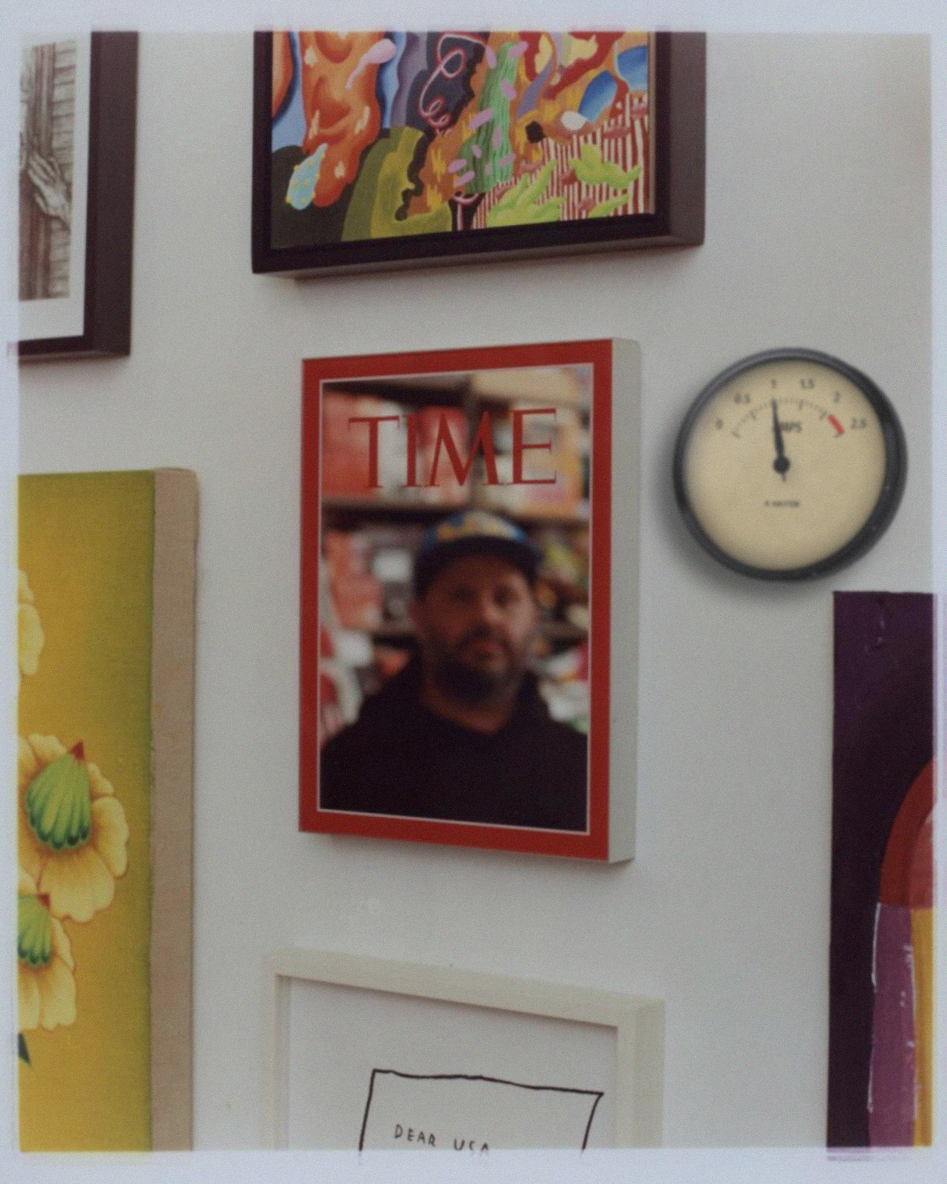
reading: 1; A
